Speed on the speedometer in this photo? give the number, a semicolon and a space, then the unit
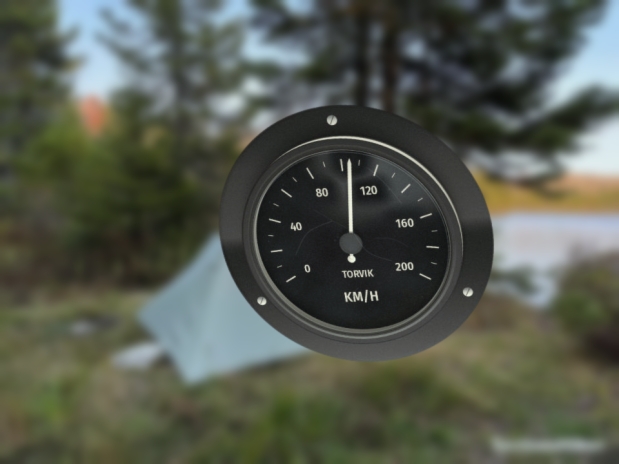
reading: 105; km/h
